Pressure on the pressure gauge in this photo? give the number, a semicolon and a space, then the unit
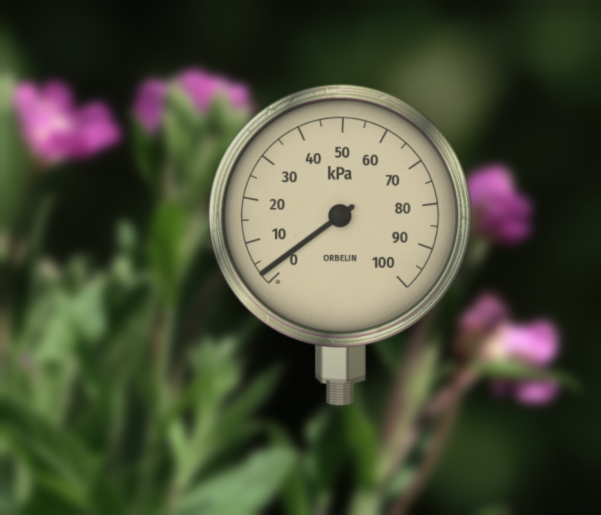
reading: 2.5; kPa
